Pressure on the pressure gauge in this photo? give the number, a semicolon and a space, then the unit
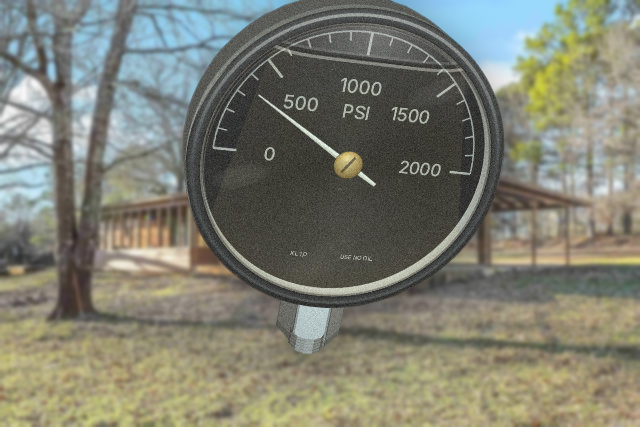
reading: 350; psi
